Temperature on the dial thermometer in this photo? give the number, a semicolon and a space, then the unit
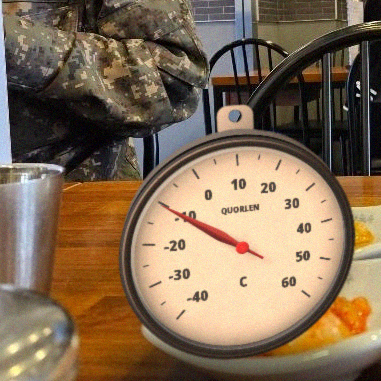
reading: -10; °C
